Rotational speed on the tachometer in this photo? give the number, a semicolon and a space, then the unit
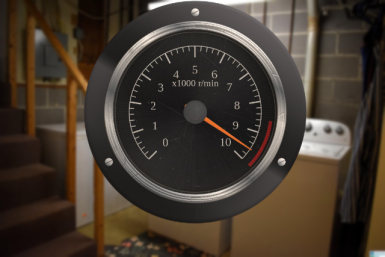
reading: 9600; rpm
